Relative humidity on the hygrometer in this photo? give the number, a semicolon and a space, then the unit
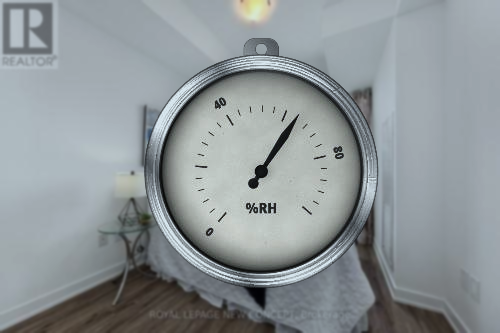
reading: 64; %
